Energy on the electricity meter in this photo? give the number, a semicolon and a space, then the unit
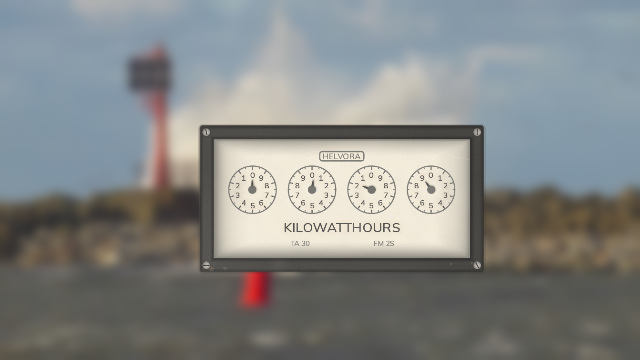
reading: 19; kWh
